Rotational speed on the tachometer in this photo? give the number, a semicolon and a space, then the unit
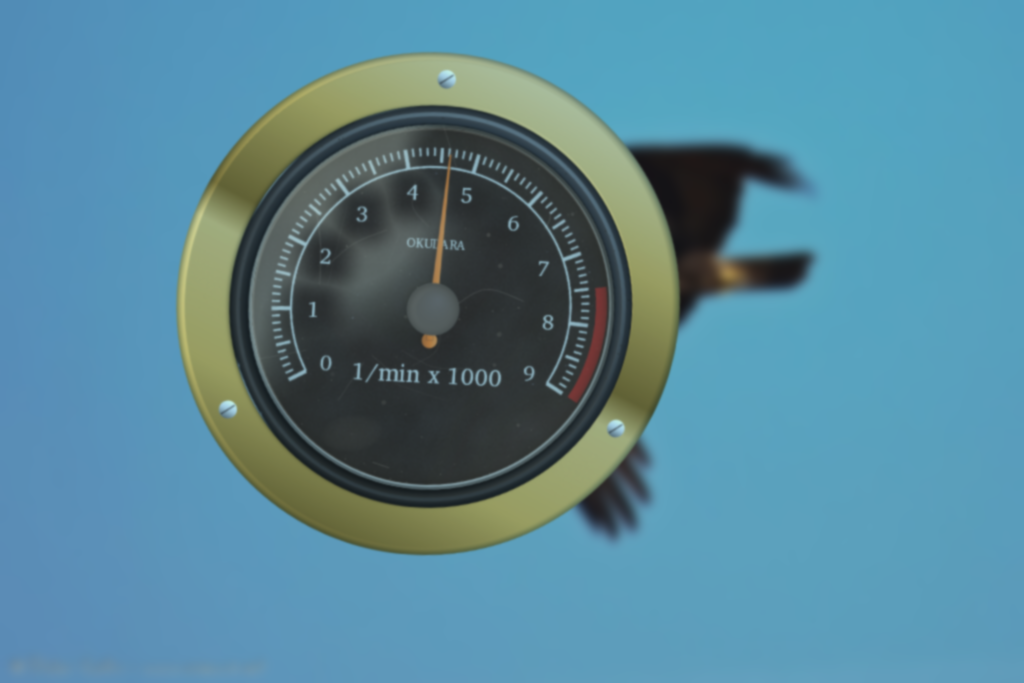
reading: 4600; rpm
